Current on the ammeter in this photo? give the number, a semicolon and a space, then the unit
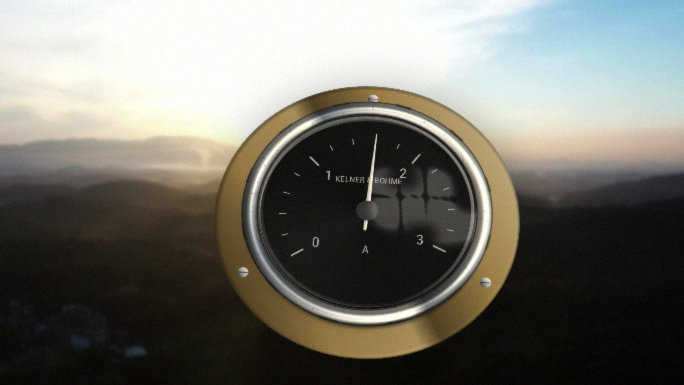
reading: 1.6; A
